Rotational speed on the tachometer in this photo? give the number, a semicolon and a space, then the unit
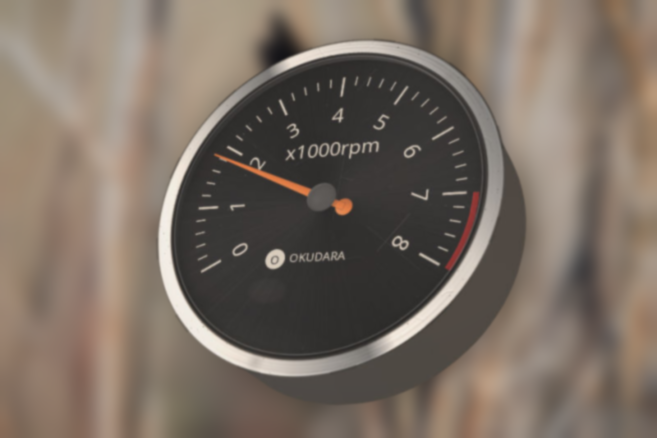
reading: 1800; rpm
